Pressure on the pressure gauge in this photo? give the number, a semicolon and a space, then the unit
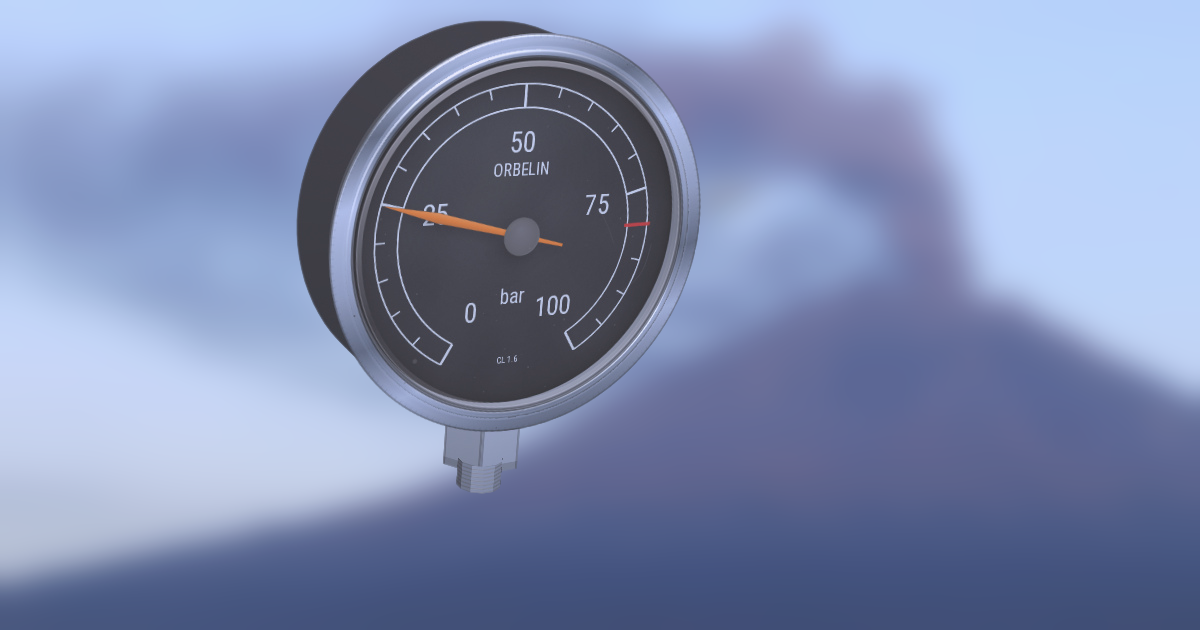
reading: 25; bar
